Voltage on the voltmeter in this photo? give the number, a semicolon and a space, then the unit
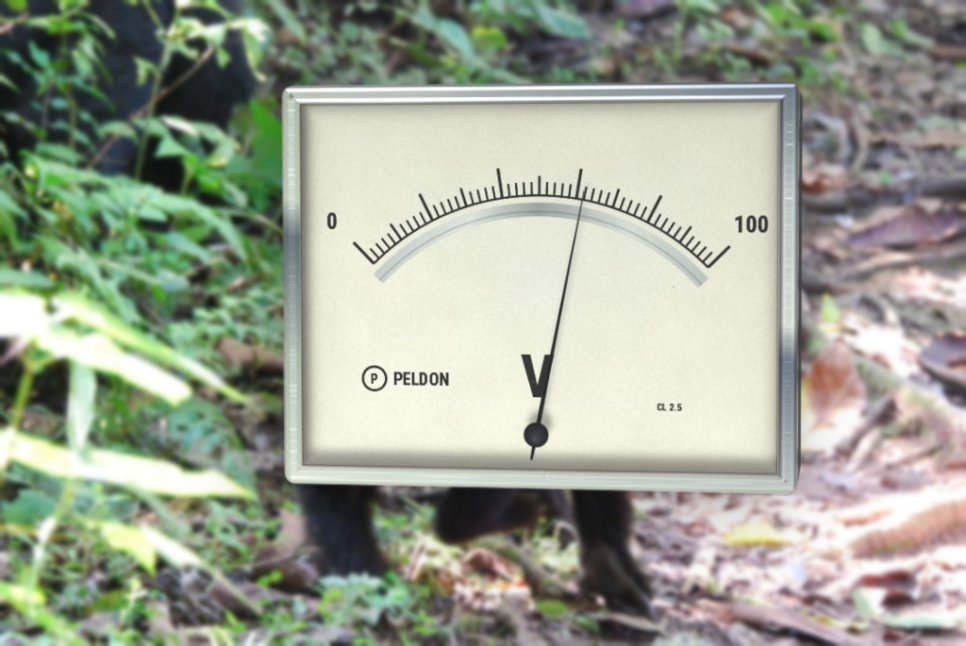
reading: 62; V
